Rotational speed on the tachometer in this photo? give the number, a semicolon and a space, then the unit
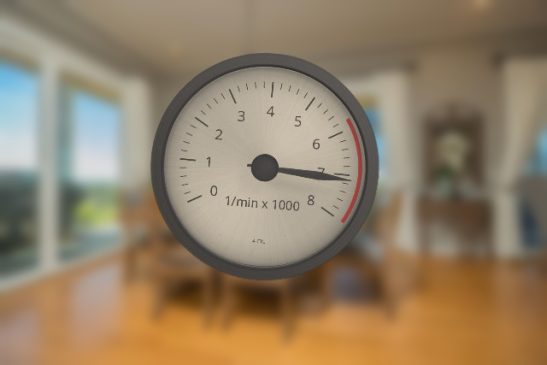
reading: 7100; rpm
